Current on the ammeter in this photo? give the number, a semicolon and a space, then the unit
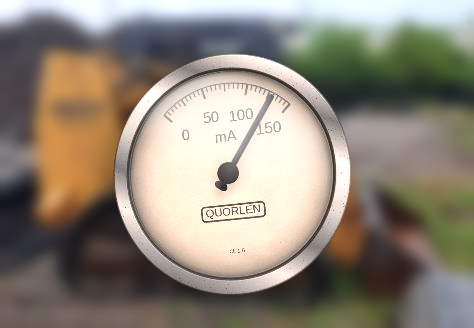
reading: 130; mA
